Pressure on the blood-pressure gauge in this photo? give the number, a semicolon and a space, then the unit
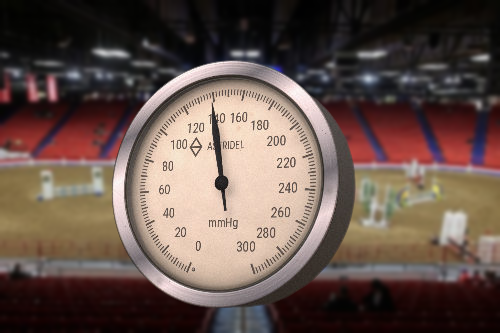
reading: 140; mmHg
